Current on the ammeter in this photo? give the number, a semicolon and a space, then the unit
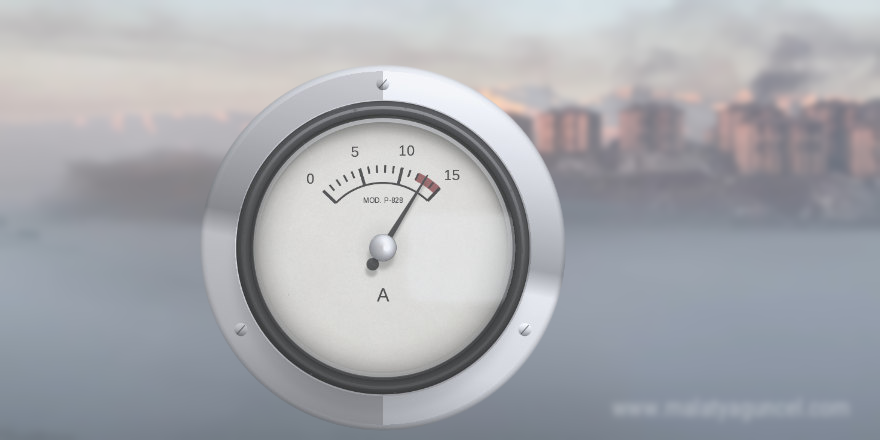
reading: 13; A
